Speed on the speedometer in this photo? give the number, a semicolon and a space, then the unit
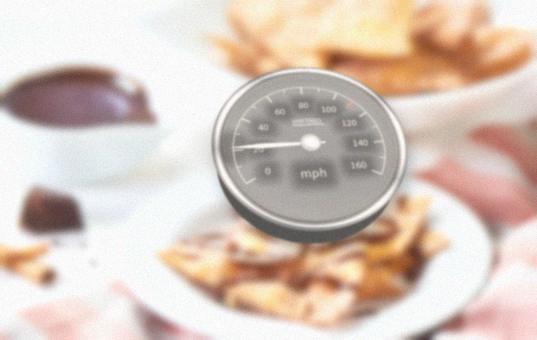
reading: 20; mph
